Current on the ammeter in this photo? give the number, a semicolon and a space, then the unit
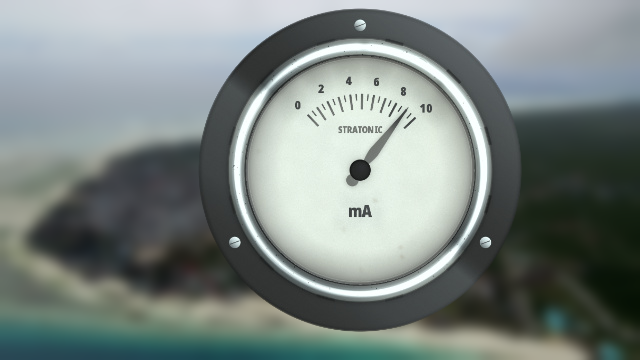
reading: 9; mA
